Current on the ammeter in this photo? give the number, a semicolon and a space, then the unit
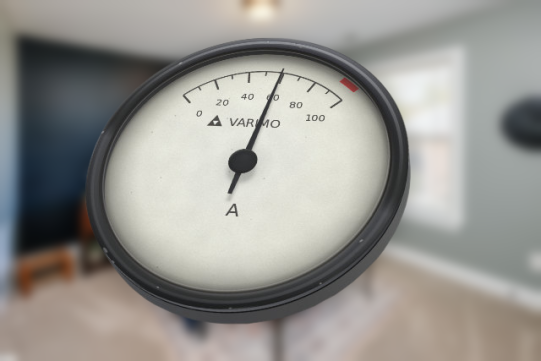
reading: 60; A
